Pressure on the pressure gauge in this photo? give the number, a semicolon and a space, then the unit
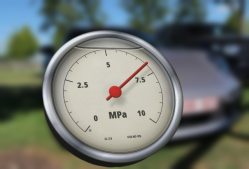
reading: 7; MPa
